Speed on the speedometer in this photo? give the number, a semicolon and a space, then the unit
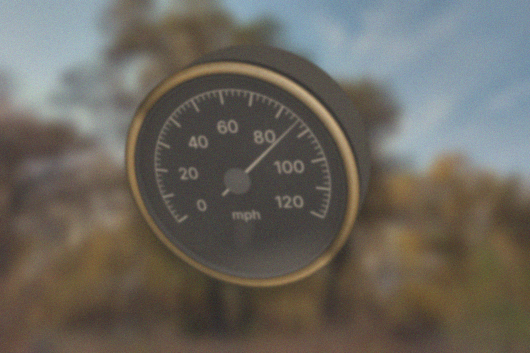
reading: 86; mph
